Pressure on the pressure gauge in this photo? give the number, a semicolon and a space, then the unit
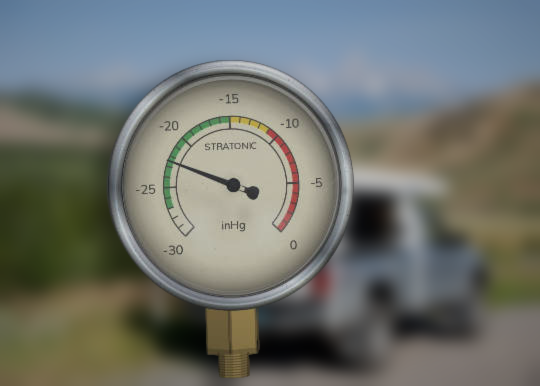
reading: -22.5; inHg
